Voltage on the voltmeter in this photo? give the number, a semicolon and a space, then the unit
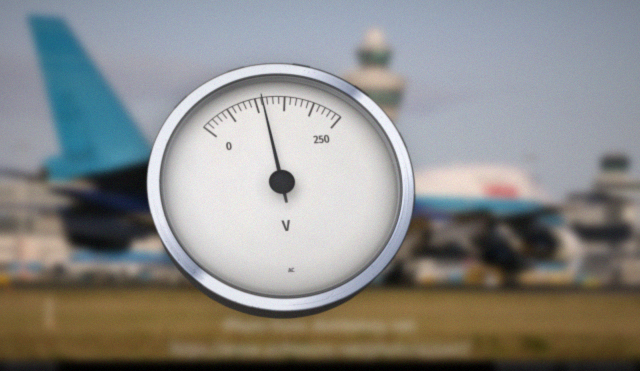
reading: 110; V
